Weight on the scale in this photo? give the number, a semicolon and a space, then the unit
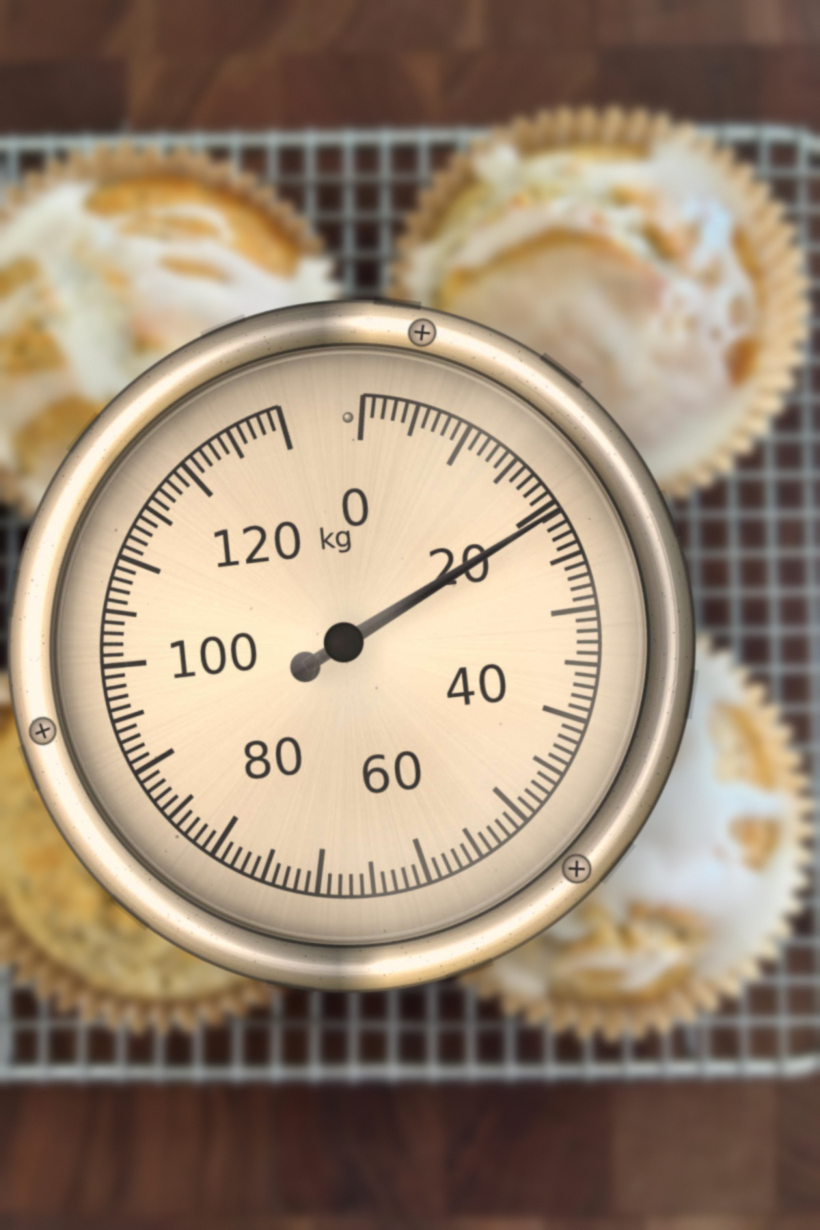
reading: 21; kg
